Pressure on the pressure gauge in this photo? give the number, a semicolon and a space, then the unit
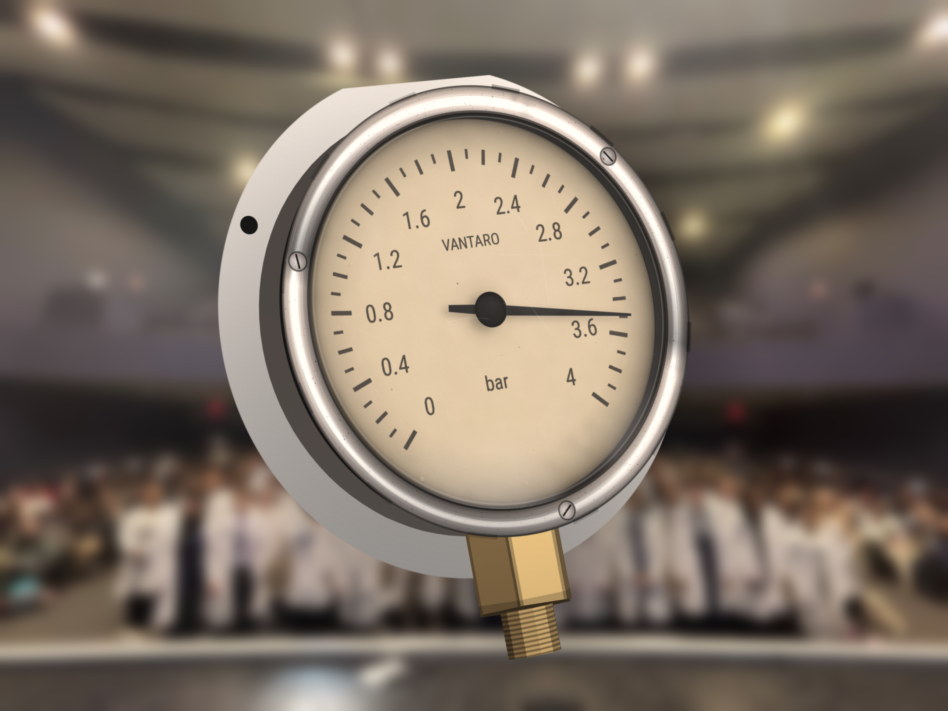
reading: 3.5; bar
